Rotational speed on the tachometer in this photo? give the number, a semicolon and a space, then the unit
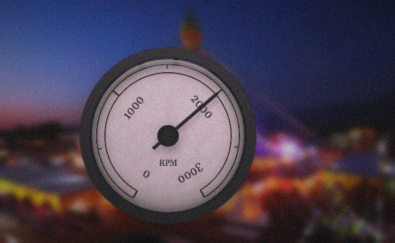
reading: 2000; rpm
